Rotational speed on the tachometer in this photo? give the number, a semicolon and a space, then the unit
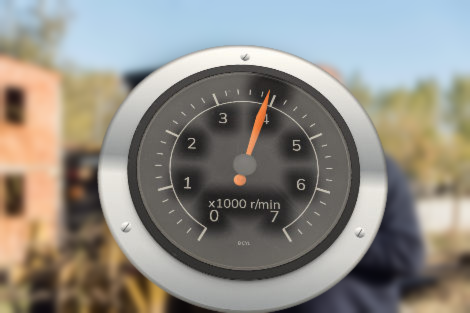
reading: 3900; rpm
